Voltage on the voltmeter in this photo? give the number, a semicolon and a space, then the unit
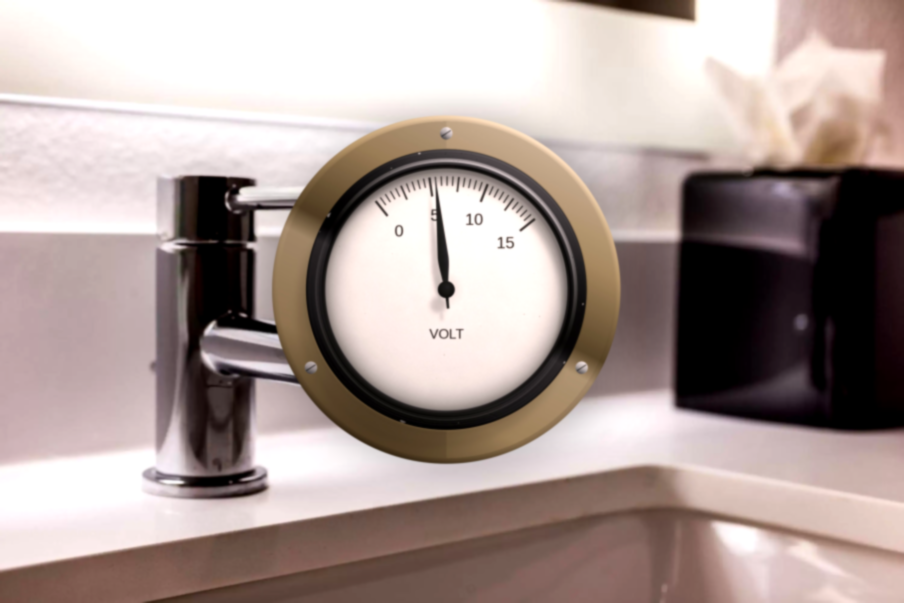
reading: 5.5; V
